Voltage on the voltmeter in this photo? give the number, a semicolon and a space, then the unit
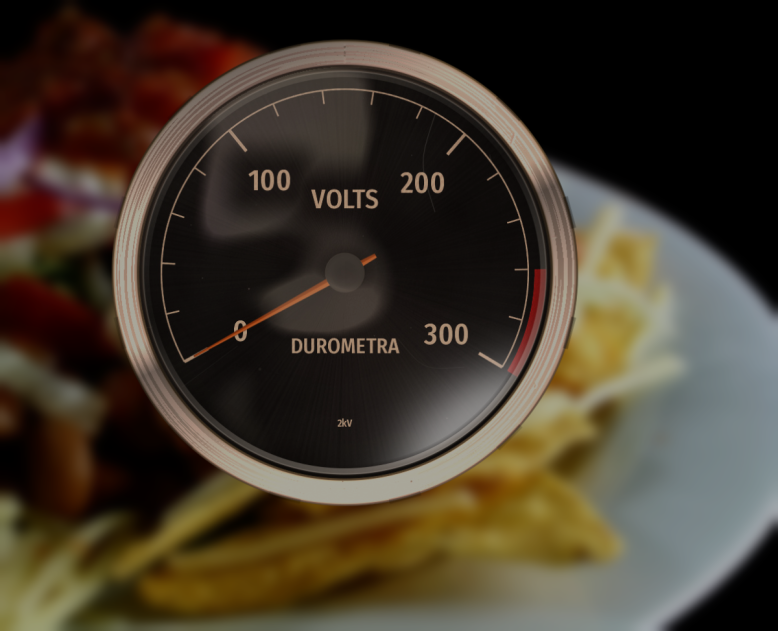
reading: 0; V
